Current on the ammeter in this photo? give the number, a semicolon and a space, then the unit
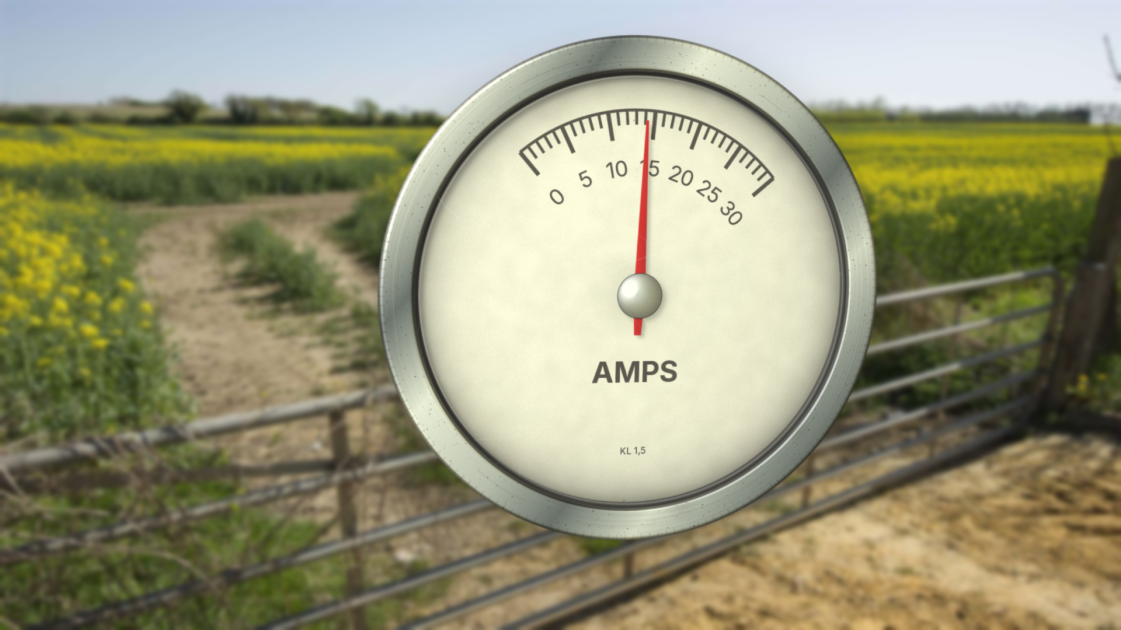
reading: 14; A
